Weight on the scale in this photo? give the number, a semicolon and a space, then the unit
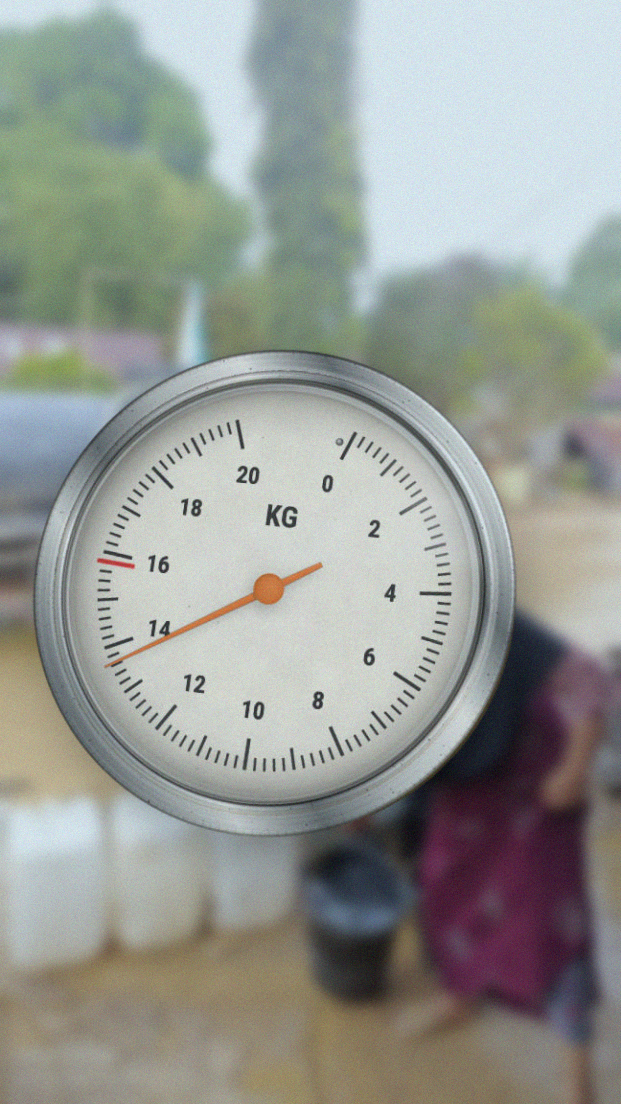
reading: 13.6; kg
